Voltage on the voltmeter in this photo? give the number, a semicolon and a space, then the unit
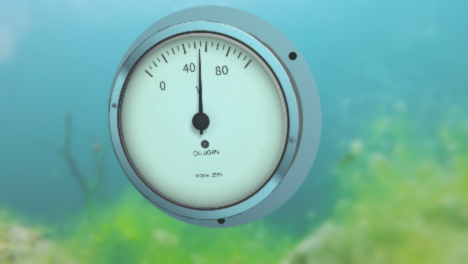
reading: 55; V
